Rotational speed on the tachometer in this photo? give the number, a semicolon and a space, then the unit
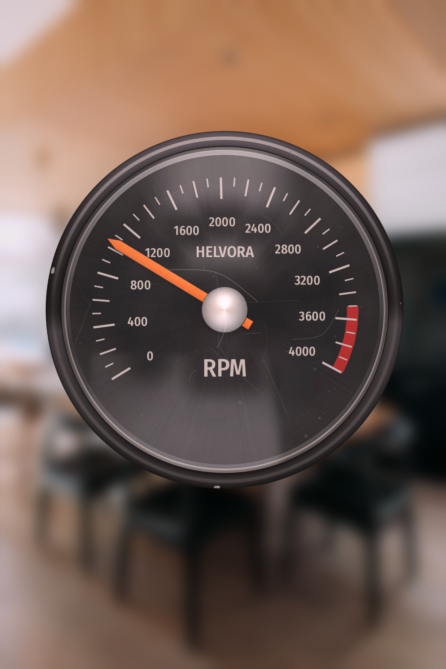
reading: 1050; rpm
